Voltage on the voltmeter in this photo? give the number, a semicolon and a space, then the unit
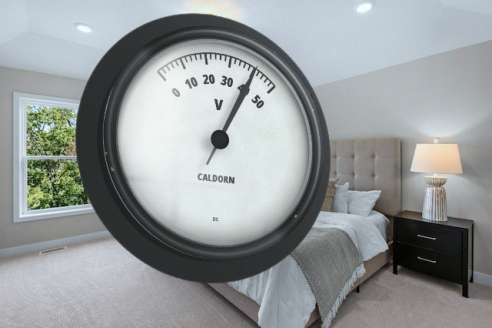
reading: 40; V
